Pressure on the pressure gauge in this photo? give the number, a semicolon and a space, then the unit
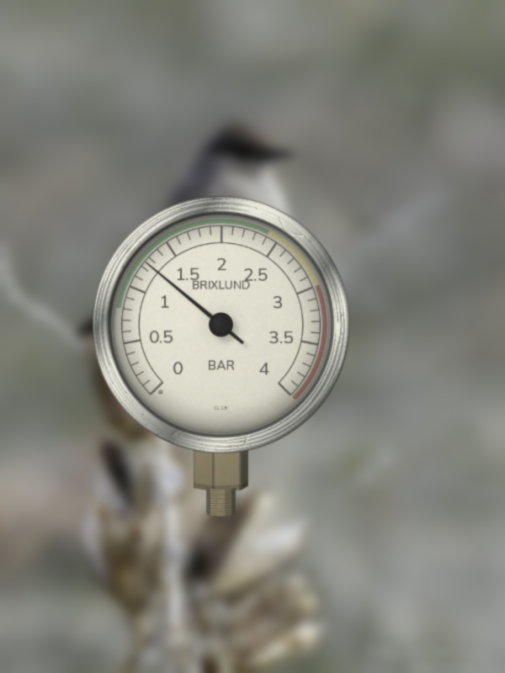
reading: 1.25; bar
